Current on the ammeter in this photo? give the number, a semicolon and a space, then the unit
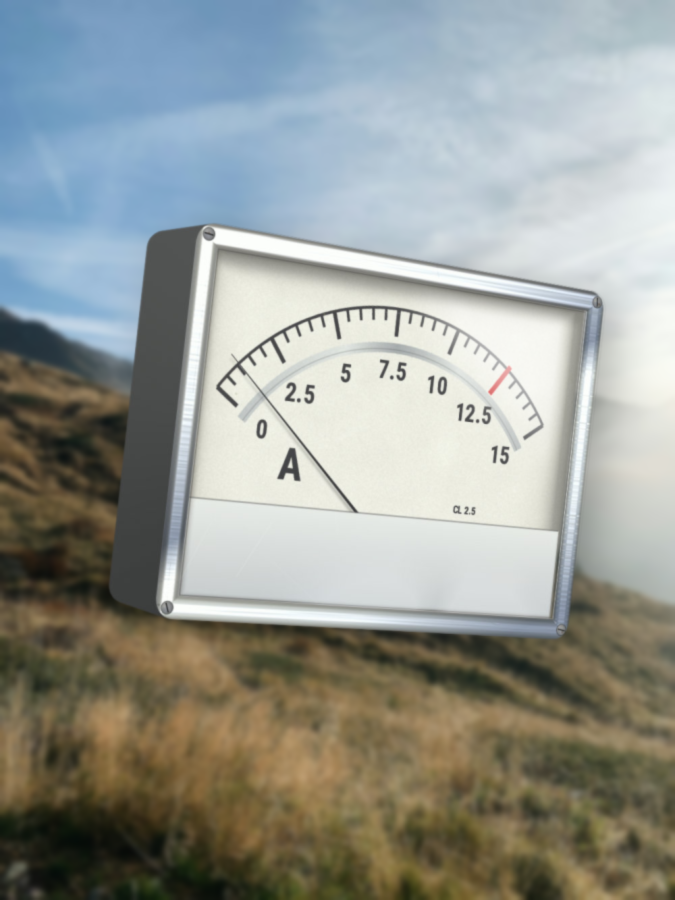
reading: 1; A
